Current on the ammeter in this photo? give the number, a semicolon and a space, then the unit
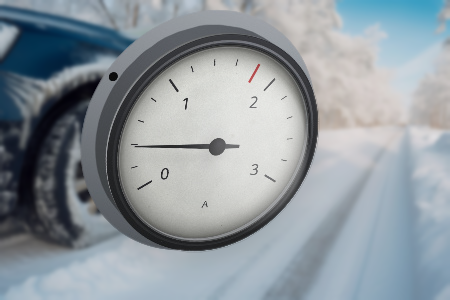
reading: 0.4; A
